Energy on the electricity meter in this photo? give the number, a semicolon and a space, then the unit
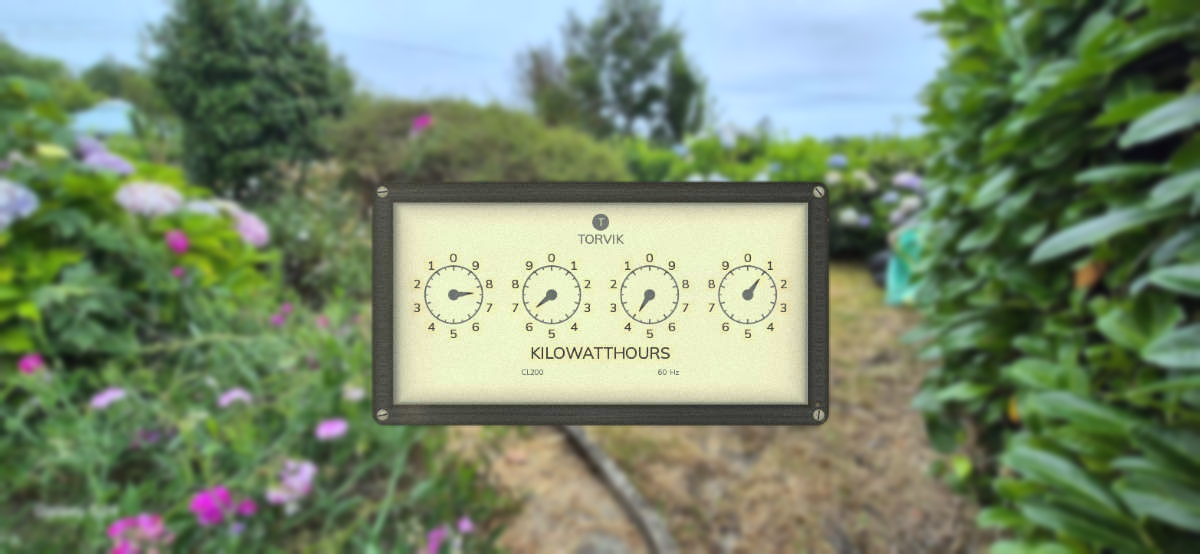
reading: 7641; kWh
